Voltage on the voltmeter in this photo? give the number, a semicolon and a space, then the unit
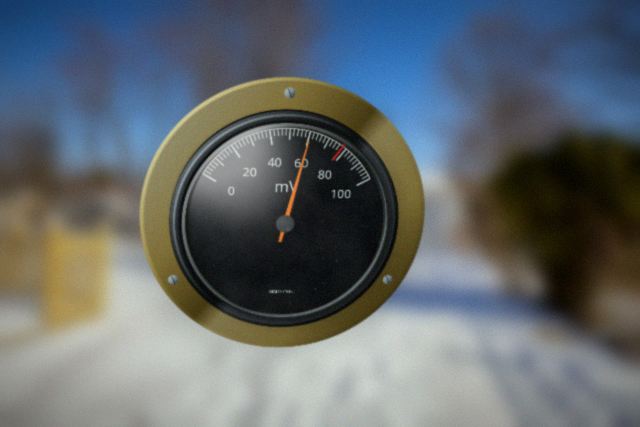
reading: 60; mV
